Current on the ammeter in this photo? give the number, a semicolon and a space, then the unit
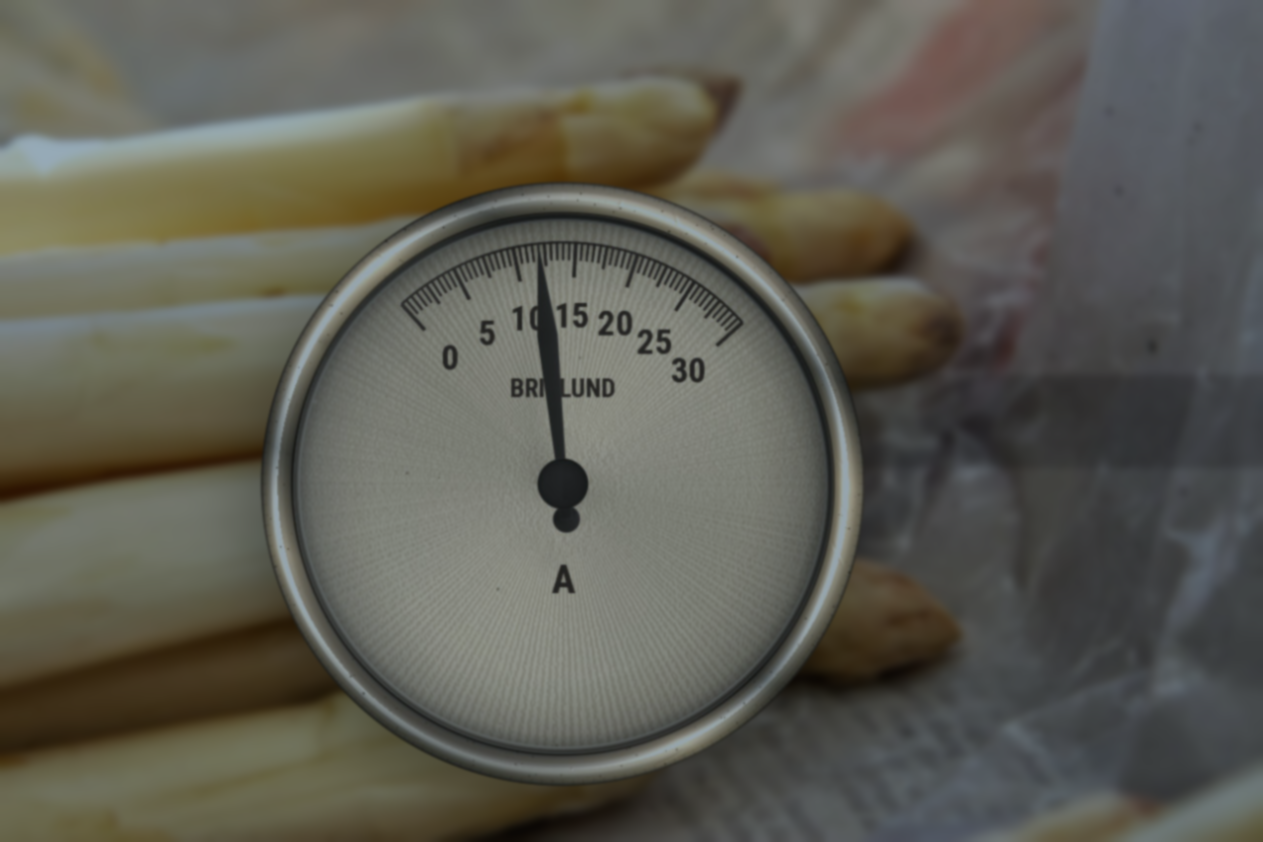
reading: 12; A
